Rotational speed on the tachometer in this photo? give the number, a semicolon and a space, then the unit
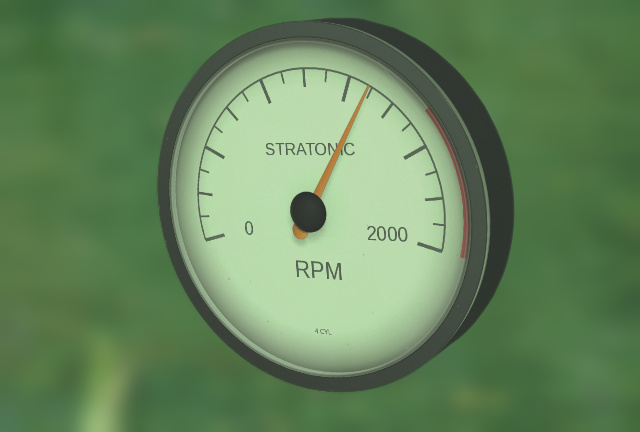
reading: 1300; rpm
